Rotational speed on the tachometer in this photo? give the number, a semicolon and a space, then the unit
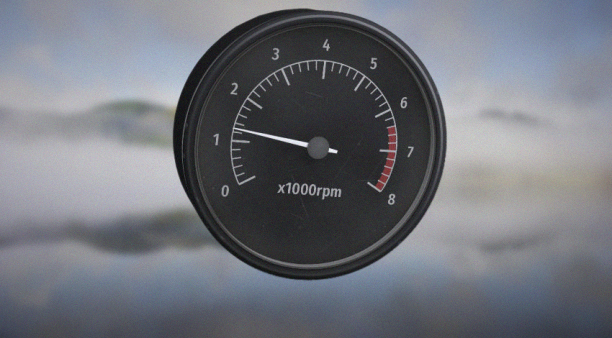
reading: 1300; rpm
